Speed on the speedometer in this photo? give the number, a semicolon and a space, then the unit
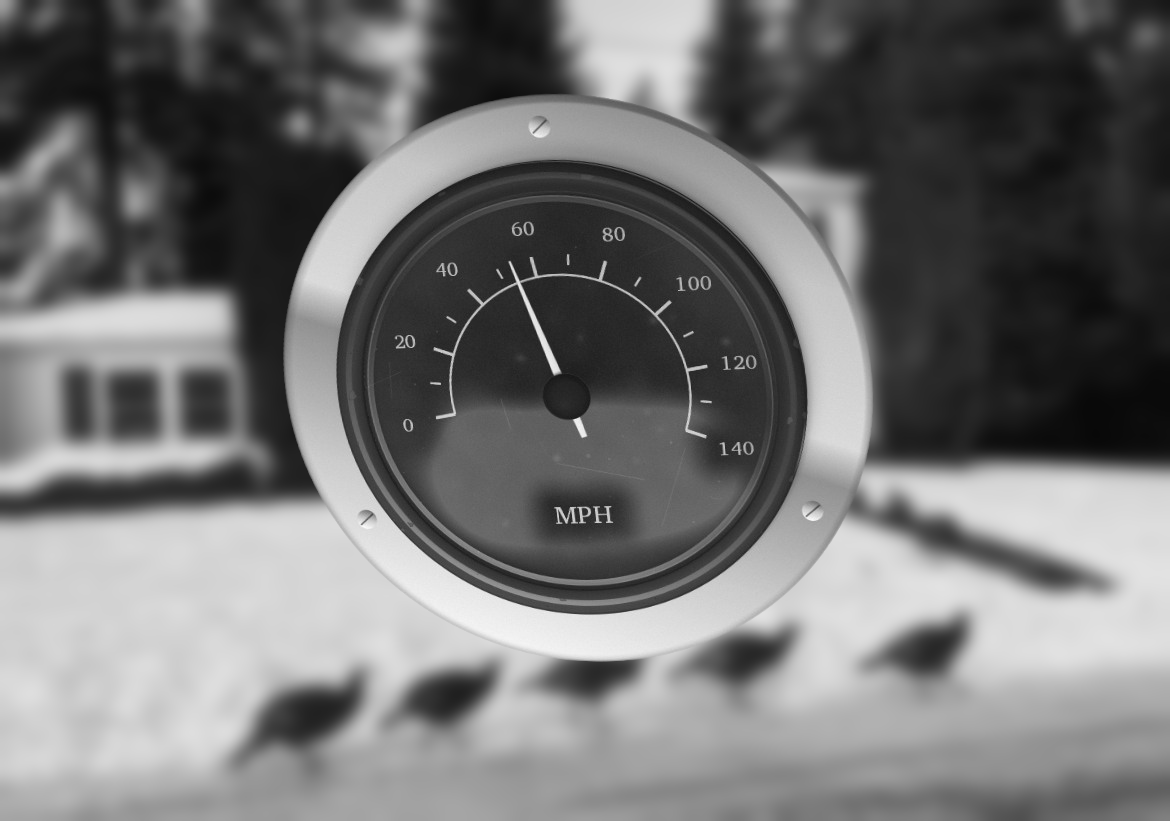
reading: 55; mph
